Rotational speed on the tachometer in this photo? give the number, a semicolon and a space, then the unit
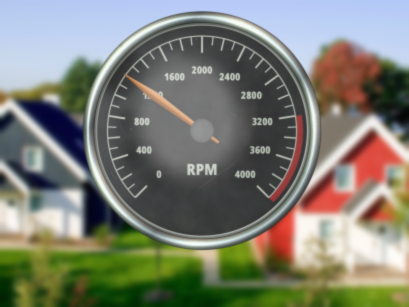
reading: 1200; rpm
